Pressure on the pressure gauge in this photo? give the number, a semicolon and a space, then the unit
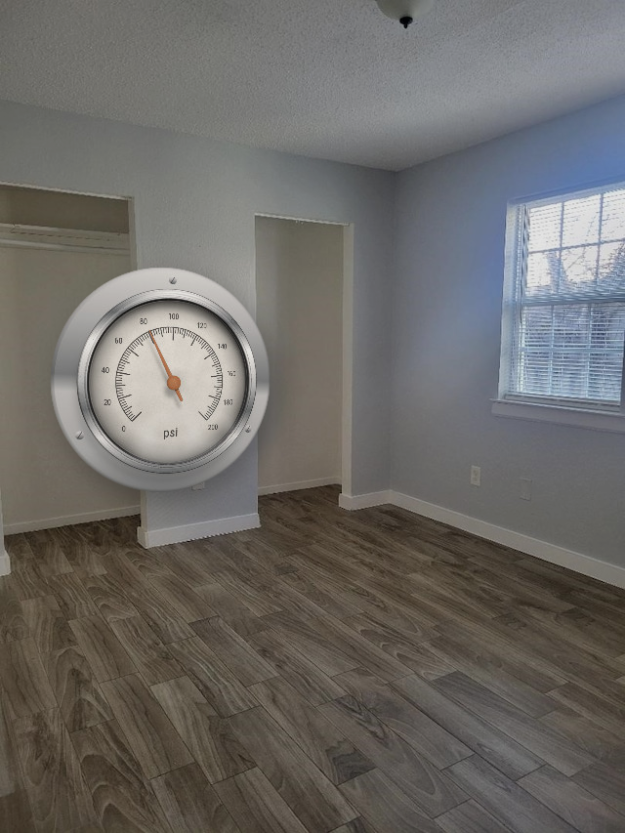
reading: 80; psi
